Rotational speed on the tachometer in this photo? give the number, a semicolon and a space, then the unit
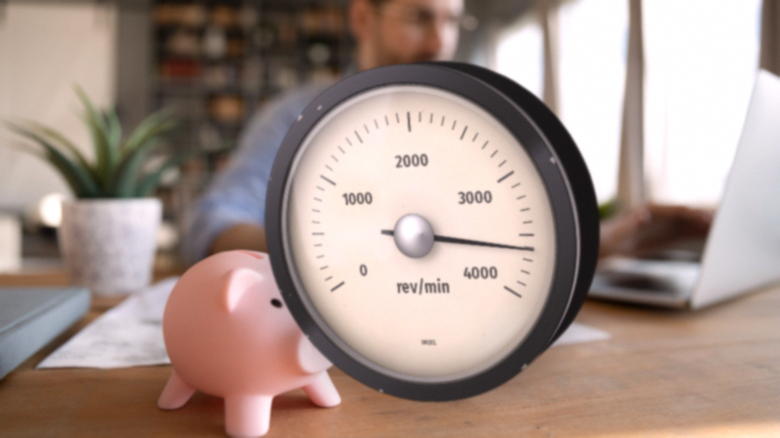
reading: 3600; rpm
